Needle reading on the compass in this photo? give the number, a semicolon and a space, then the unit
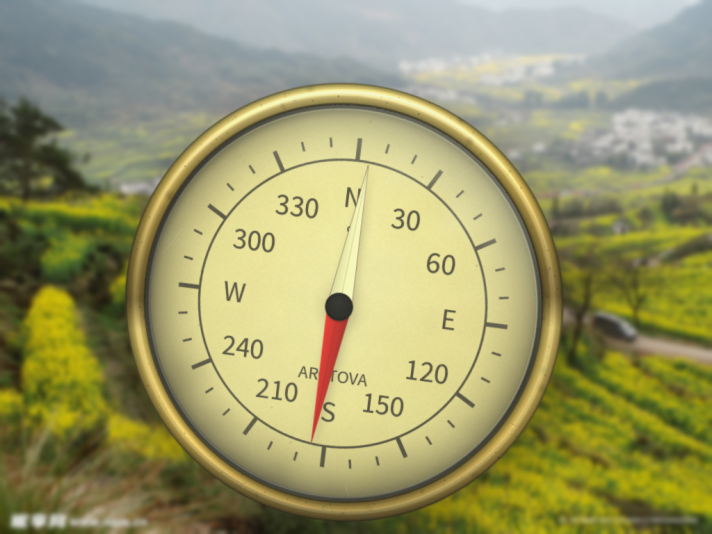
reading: 185; °
